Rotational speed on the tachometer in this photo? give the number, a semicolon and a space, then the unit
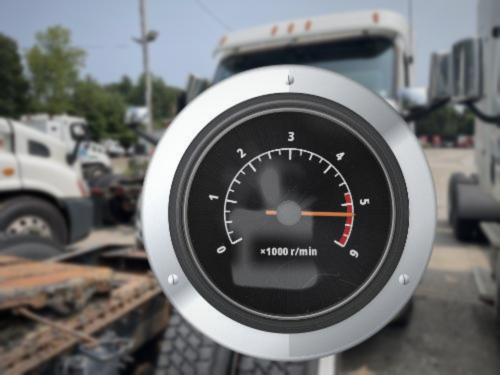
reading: 5250; rpm
